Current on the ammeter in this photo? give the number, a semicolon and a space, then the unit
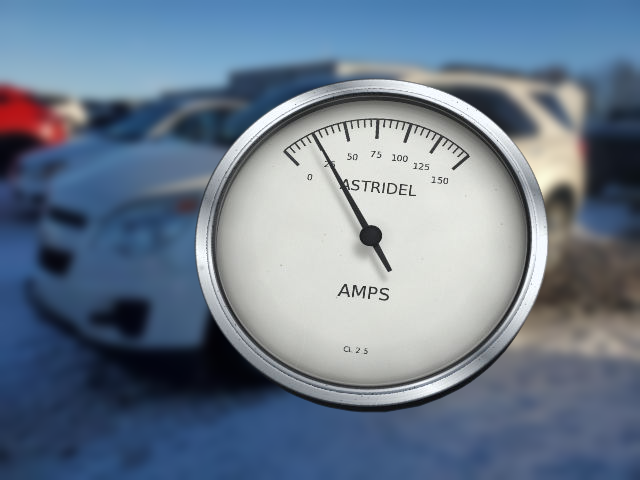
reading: 25; A
